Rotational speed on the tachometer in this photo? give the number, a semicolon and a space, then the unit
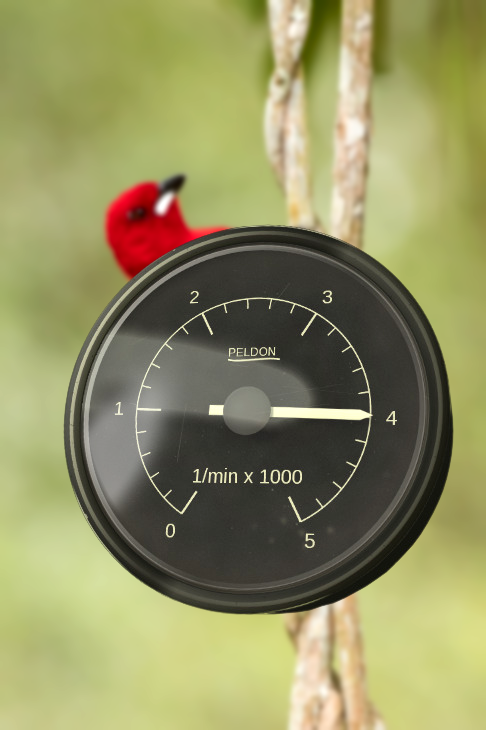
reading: 4000; rpm
